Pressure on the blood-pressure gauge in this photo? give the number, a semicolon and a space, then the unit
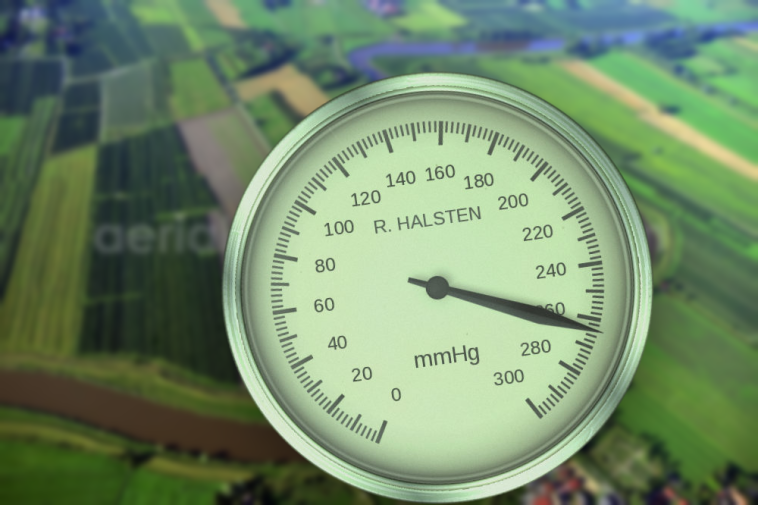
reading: 264; mmHg
